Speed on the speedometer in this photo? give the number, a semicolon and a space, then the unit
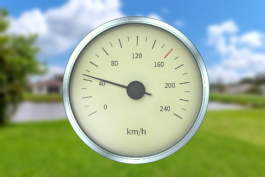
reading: 45; km/h
